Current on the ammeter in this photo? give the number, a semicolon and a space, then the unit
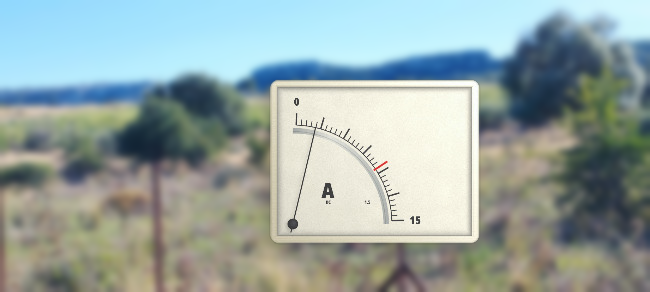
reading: 2; A
